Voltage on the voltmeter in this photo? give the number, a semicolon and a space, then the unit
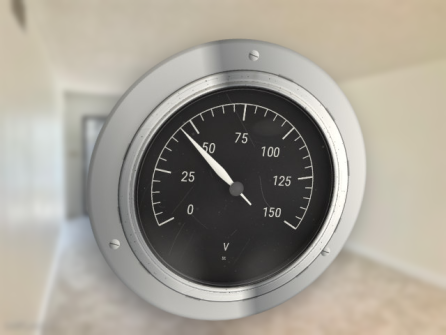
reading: 45; V
